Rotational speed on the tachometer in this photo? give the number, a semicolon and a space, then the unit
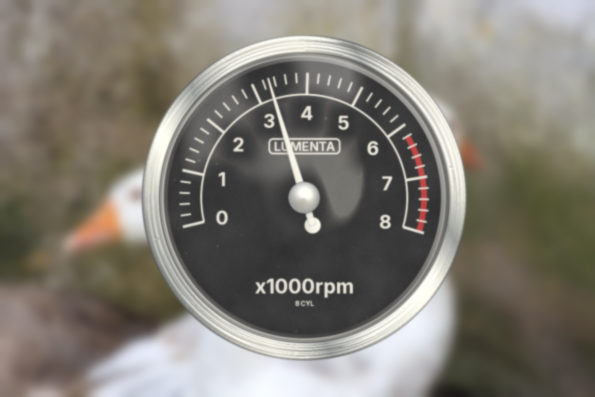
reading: 3300; rpm
